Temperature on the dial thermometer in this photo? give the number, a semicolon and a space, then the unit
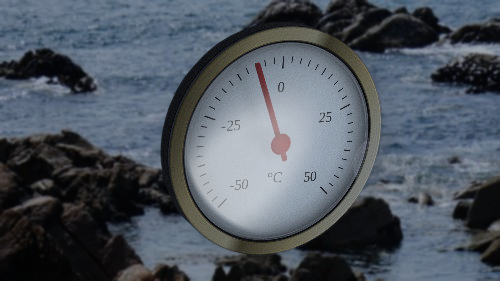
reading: -7.5; °C
